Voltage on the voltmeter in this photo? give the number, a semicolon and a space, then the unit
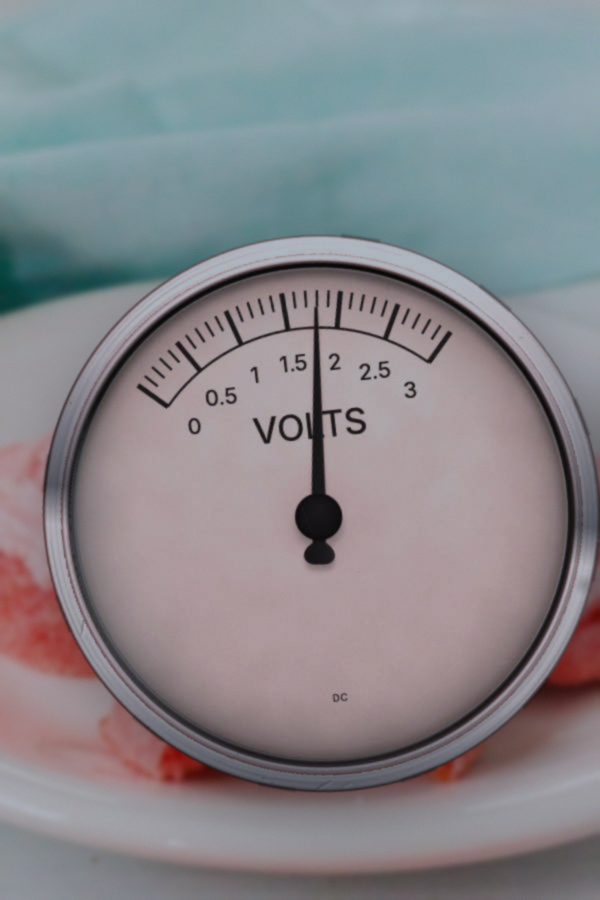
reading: 1.8; V
